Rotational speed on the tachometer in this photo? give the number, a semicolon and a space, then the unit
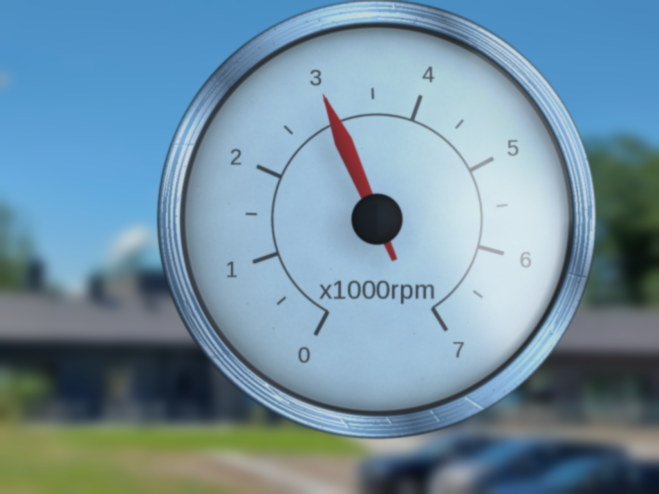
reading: 3000; rpm
